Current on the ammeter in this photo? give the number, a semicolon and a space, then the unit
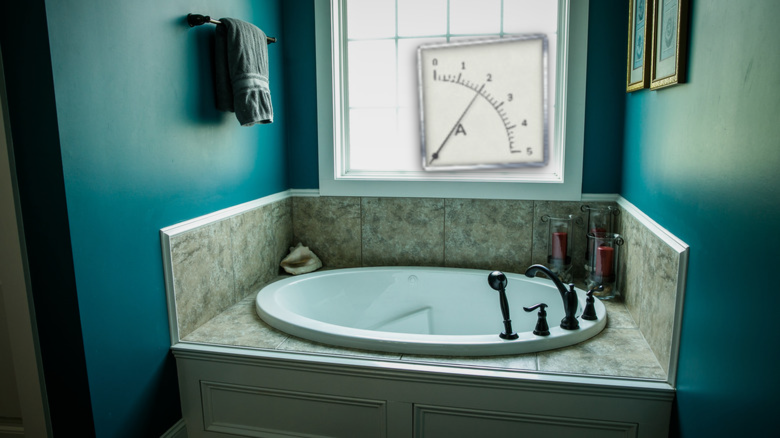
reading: 2; A
